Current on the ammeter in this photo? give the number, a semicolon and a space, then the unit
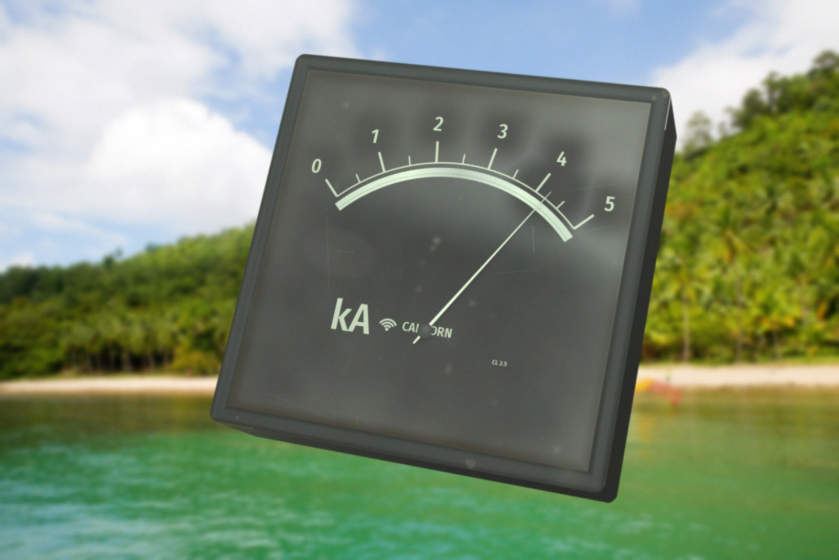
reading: 4.25; kA
